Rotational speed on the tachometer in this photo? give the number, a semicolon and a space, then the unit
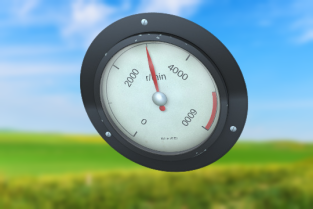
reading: 3000; rpm
